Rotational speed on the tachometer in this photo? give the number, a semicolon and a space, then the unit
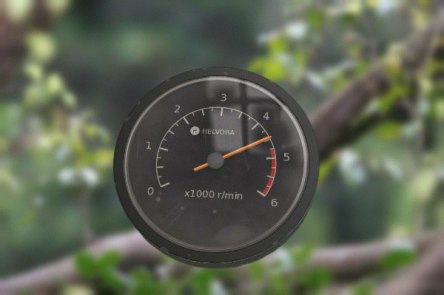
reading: 4500; rpm
